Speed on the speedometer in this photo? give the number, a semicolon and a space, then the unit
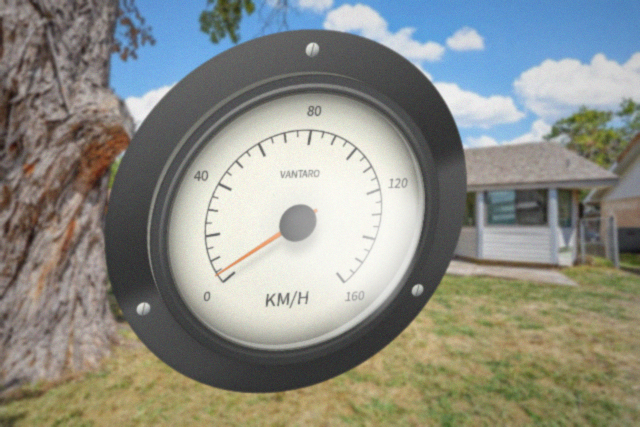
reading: 5; km/h
